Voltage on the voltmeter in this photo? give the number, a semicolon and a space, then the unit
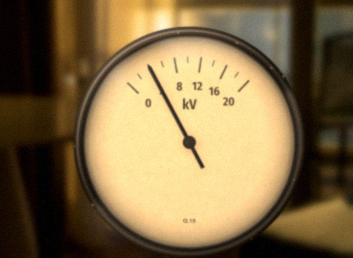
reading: 4; kV
